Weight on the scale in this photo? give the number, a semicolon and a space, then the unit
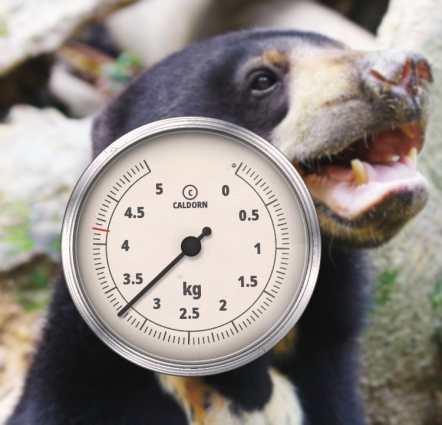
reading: 3.25; kg
